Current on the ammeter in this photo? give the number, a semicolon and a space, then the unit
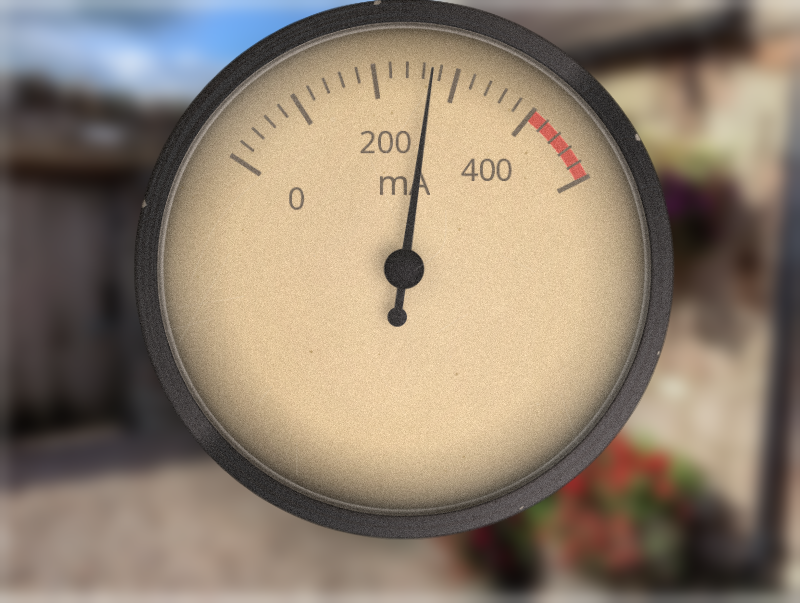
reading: 270; mA
